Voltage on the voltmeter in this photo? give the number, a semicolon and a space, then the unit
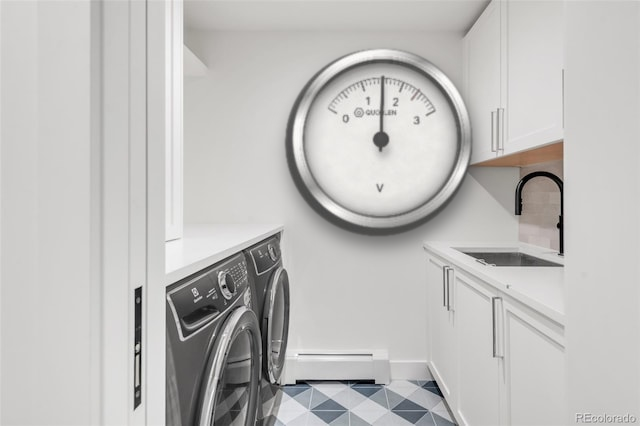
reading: 1.5; V
